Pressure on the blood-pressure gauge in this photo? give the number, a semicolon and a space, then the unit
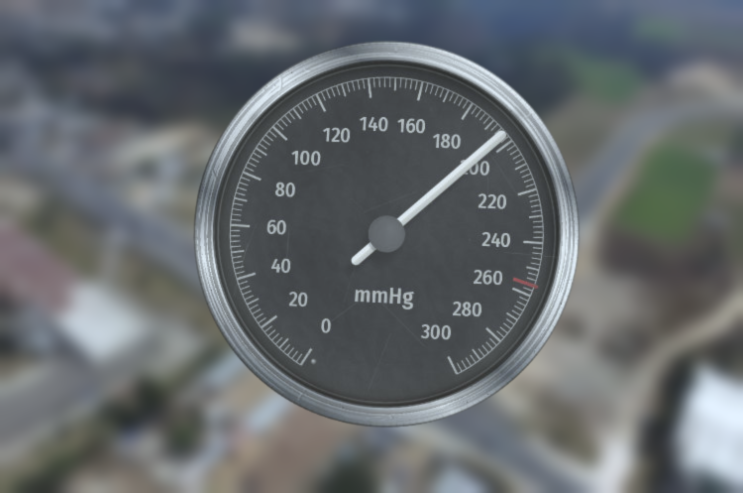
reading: 196; mmHg
